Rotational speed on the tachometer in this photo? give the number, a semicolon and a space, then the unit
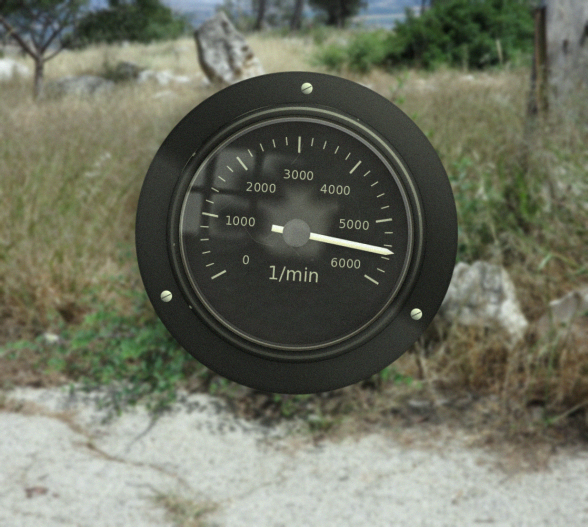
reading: 5500; rpm
